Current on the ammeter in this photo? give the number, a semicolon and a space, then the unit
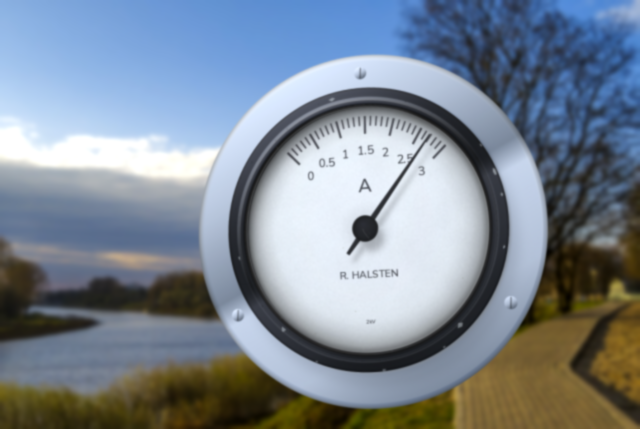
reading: 2.7; A
